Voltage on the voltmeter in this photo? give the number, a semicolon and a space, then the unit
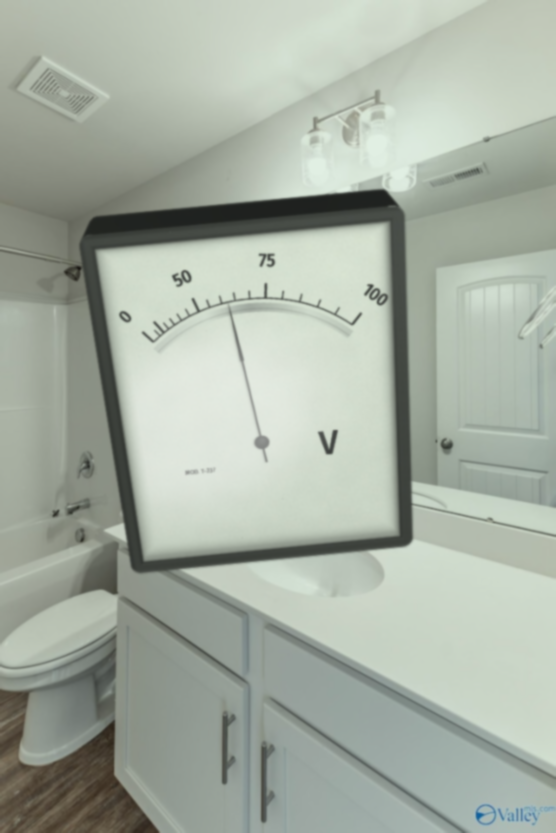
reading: 62.5; V
